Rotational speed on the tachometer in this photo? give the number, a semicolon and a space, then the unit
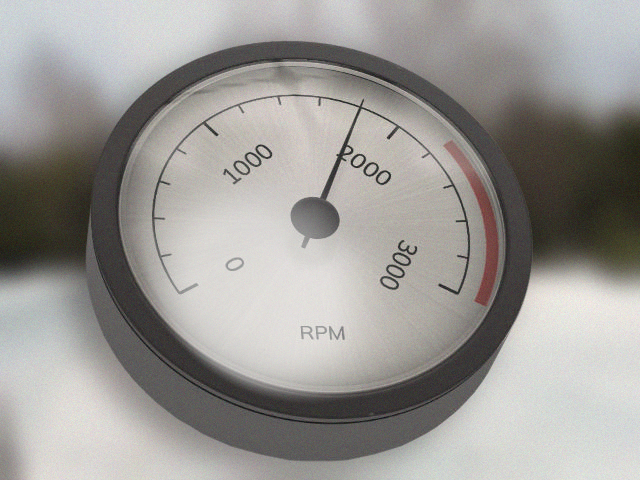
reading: 1800; rpm
